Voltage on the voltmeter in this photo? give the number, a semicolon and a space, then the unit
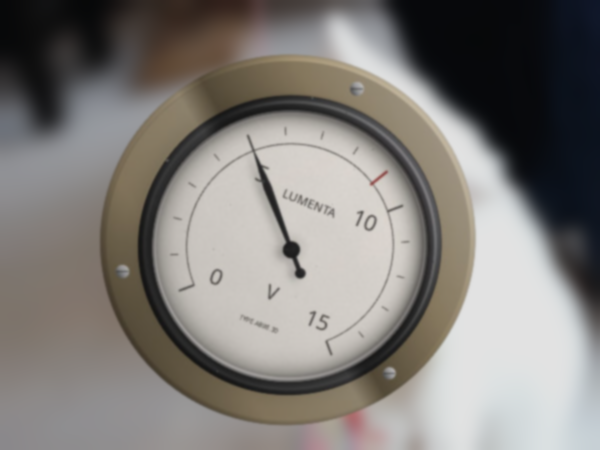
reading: 5; V
